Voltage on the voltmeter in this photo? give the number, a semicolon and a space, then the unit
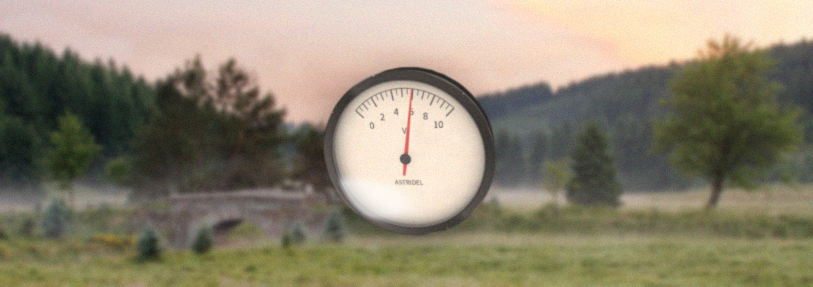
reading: 6; V
